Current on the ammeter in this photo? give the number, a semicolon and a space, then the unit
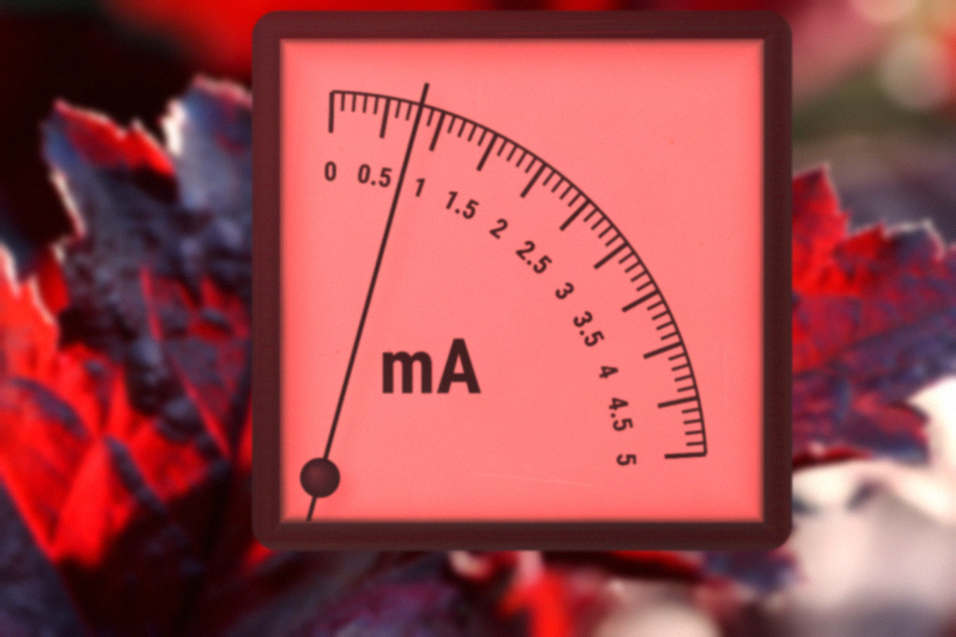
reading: 0.8; mA
